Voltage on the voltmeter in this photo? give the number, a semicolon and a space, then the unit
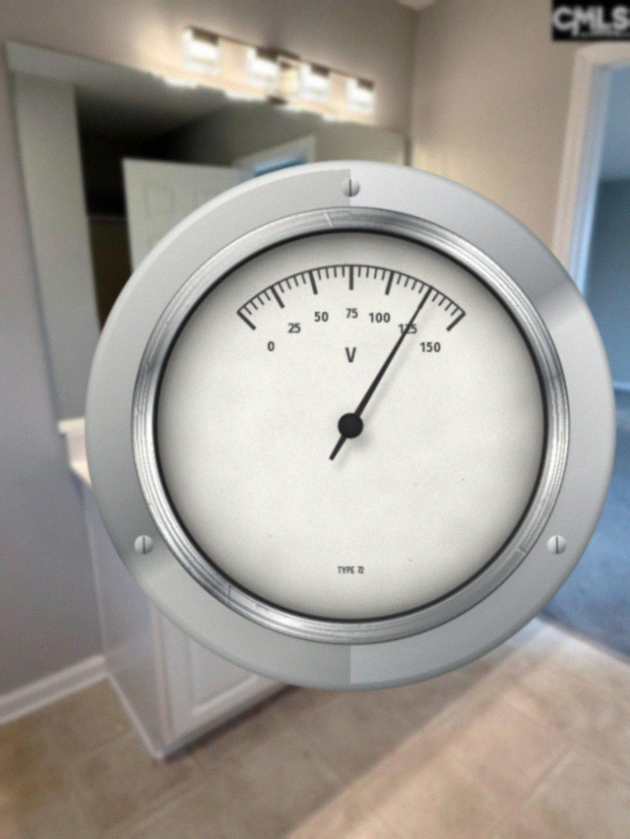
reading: 125; V
